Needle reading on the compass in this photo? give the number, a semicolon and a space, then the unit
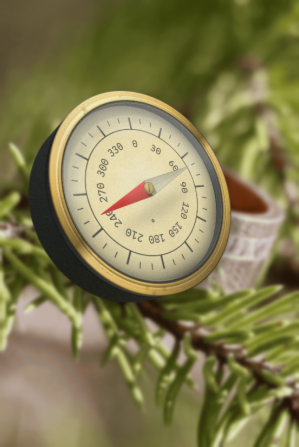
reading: 250; °
